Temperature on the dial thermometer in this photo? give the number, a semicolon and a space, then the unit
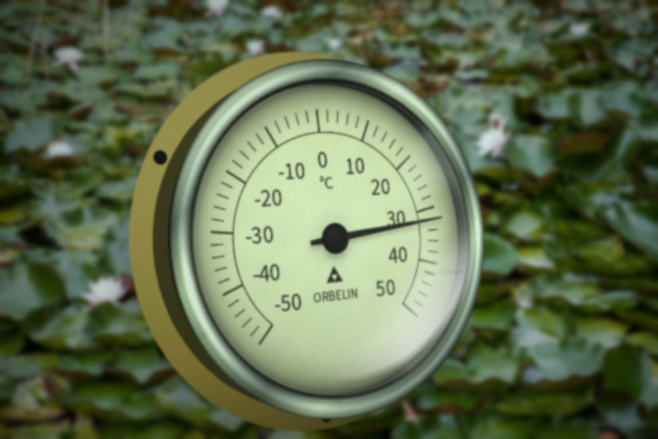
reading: 32; °C
